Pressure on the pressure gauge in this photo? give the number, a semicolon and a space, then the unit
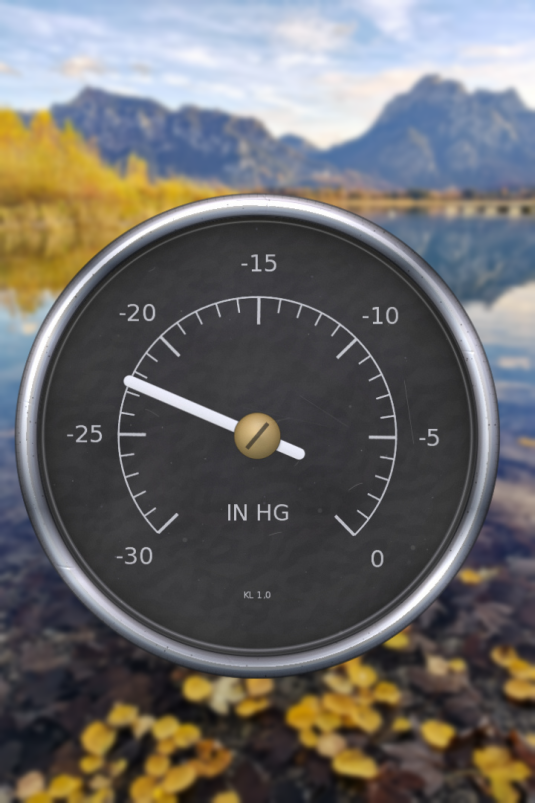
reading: -22.5; inHg
